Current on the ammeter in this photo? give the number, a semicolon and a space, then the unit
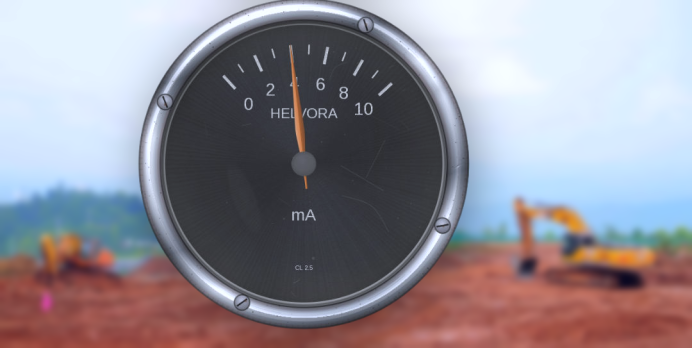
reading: 4; mA
